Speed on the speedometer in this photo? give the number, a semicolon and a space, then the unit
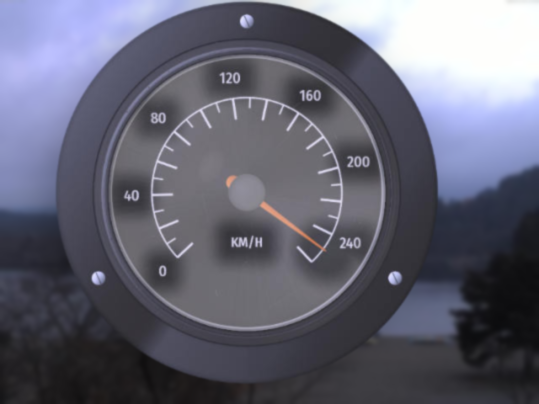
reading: 250; km/h
